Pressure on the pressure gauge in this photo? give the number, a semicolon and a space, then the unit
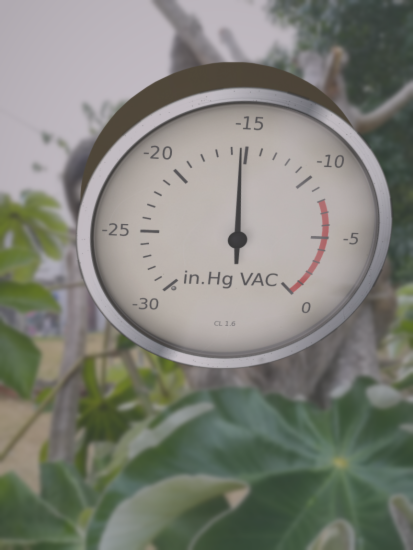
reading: -15.5; inHg
